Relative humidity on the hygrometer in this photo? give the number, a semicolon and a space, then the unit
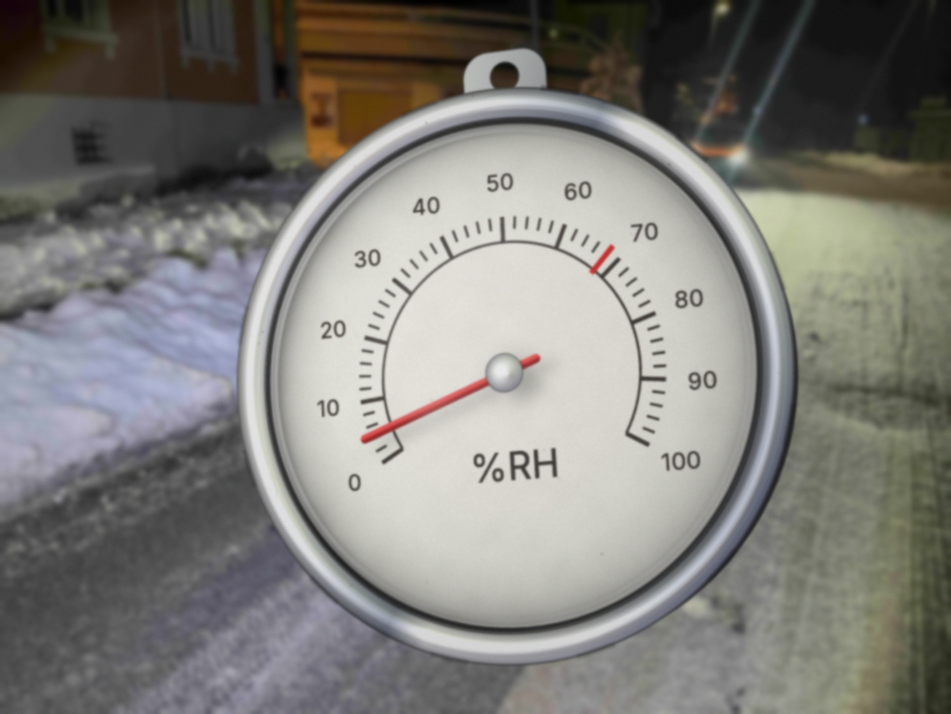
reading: 4; %
